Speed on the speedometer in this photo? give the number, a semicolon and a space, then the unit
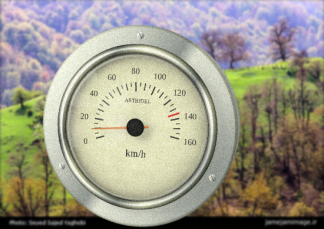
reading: 10; km/h
